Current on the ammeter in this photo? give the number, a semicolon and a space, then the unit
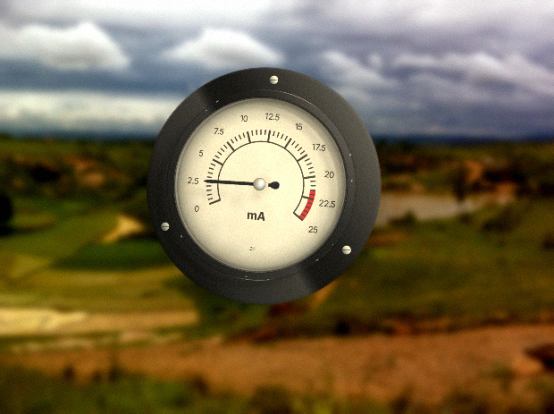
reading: 2.5; mA
